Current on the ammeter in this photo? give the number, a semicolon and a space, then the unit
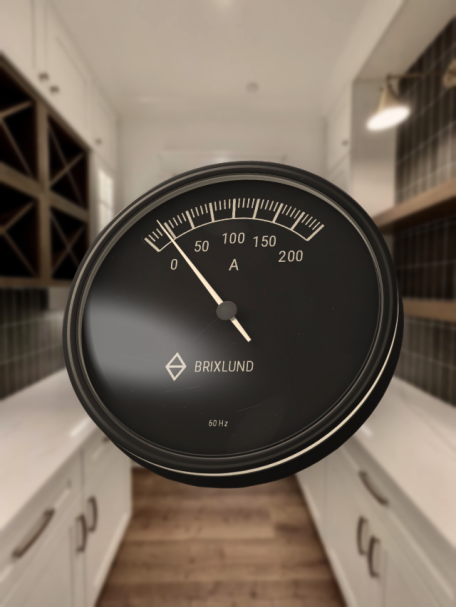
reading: 20; A
